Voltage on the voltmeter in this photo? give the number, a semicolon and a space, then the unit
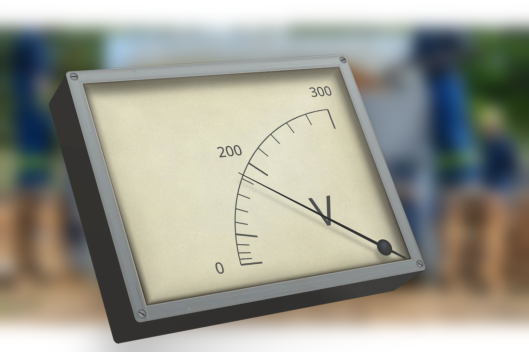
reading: 180; V
